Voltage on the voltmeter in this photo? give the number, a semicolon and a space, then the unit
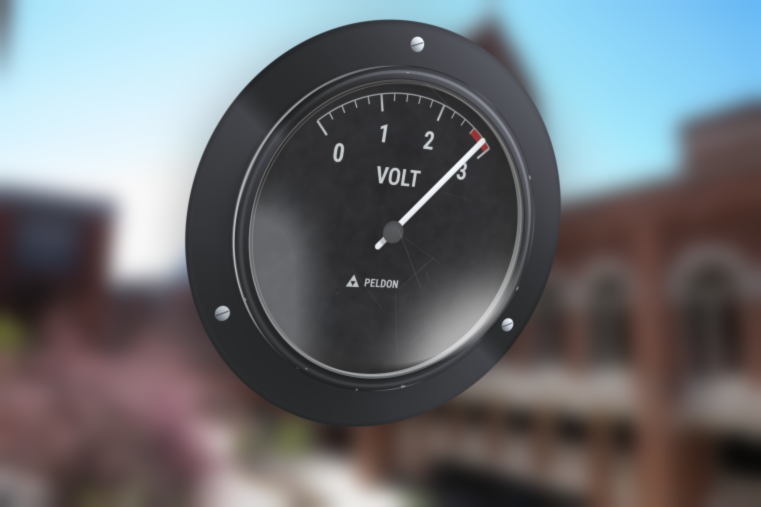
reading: 2.8; V
